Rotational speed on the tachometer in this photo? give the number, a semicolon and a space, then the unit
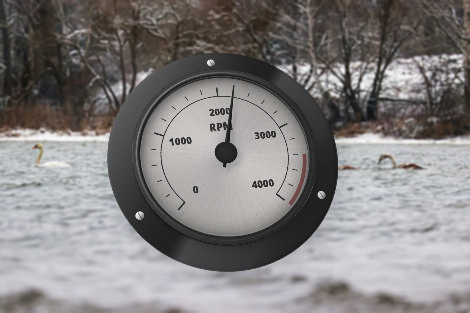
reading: 2200; rpm
